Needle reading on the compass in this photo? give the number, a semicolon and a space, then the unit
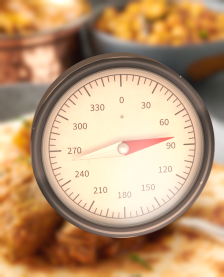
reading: 80; °
